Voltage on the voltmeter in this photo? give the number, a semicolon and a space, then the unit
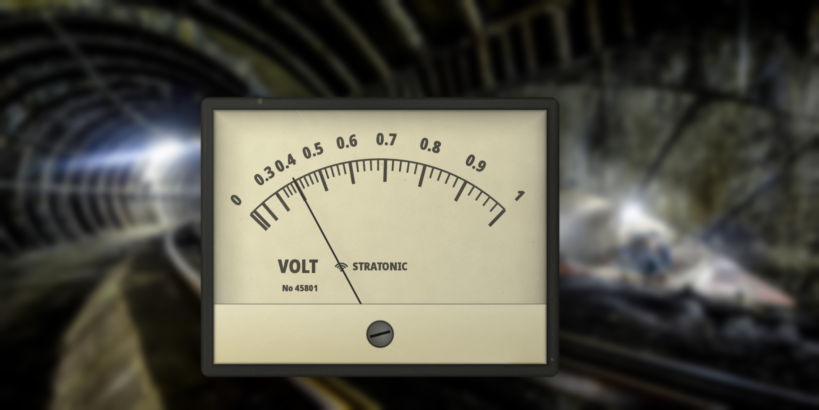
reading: 0.4; V
